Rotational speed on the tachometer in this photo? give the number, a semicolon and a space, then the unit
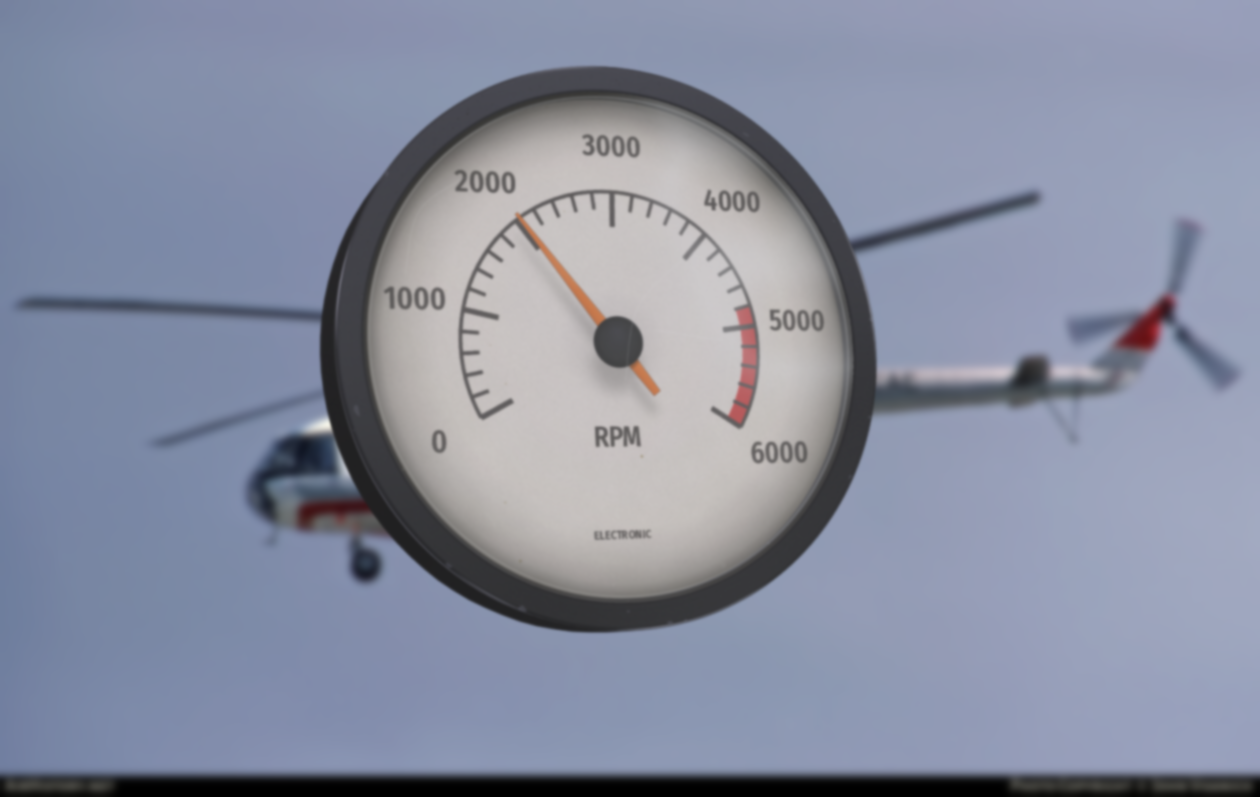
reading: 2000; rpm
